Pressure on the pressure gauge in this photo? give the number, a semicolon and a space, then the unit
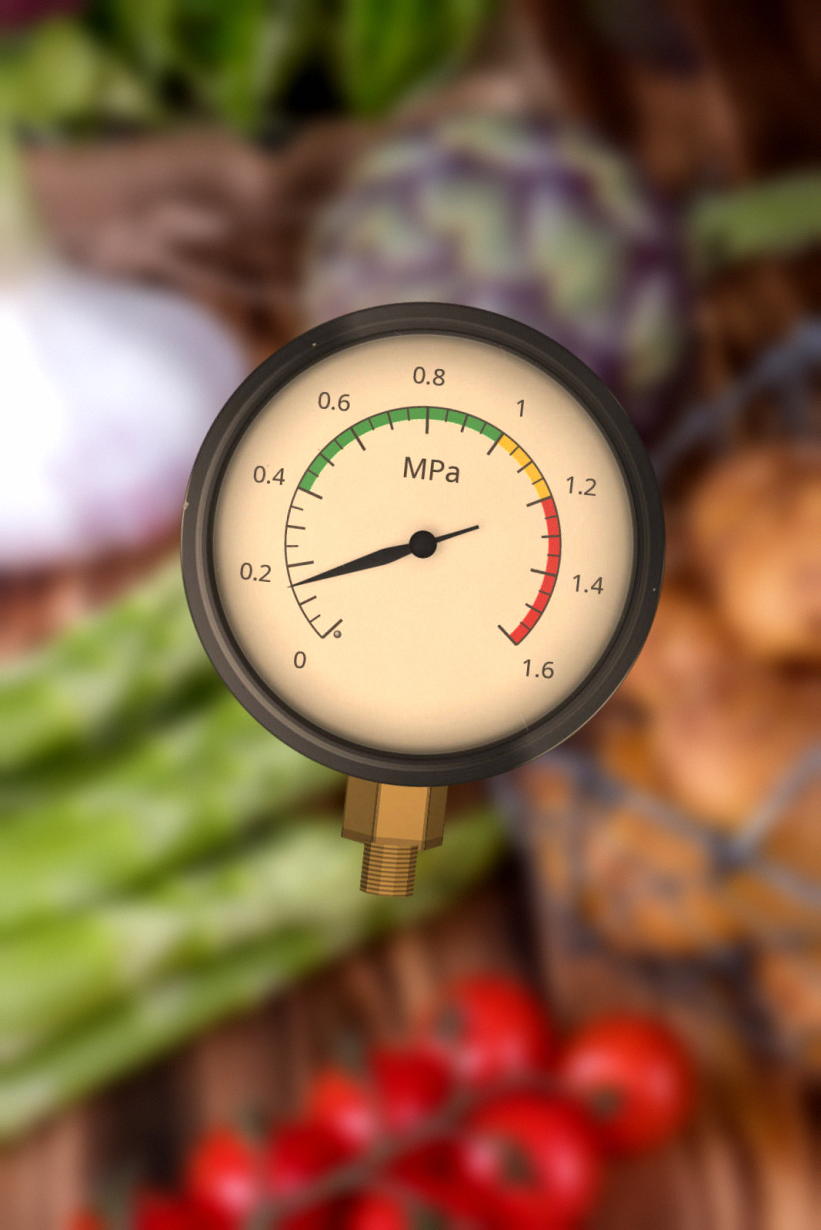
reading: 0.15; MPa
